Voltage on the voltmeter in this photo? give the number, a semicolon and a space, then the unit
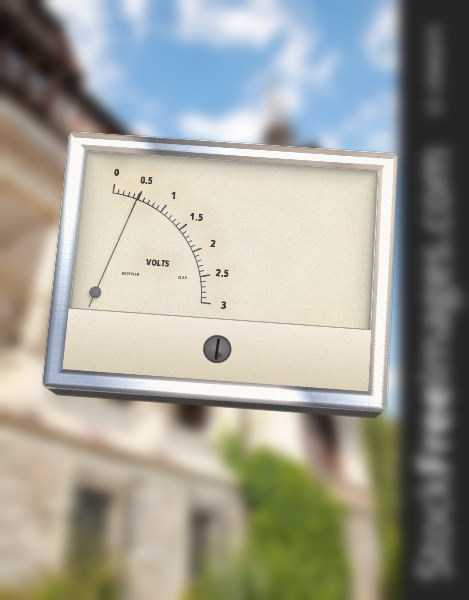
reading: 0.5; V
